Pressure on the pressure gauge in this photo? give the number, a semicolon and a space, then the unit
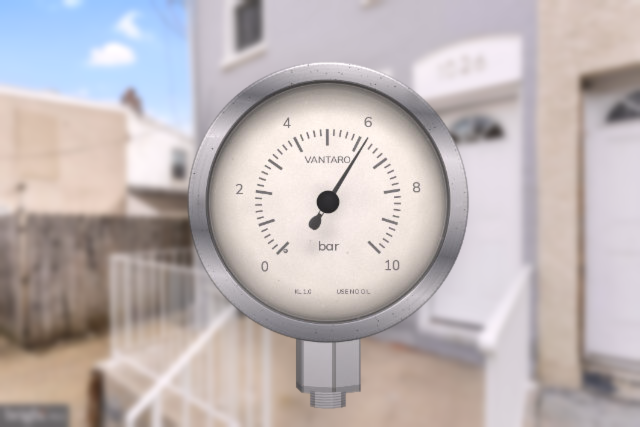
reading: 6.2; bar
